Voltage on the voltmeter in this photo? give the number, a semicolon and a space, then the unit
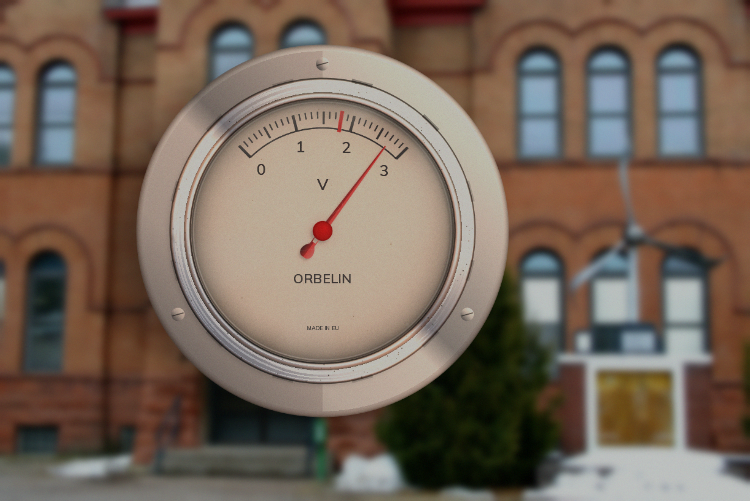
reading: 2.7; V
